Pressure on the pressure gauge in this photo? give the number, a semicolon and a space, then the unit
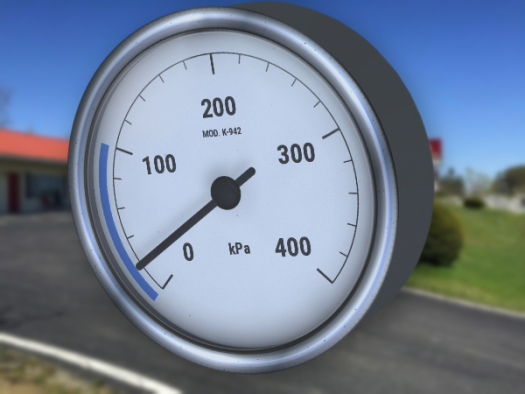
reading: 20; kPa
